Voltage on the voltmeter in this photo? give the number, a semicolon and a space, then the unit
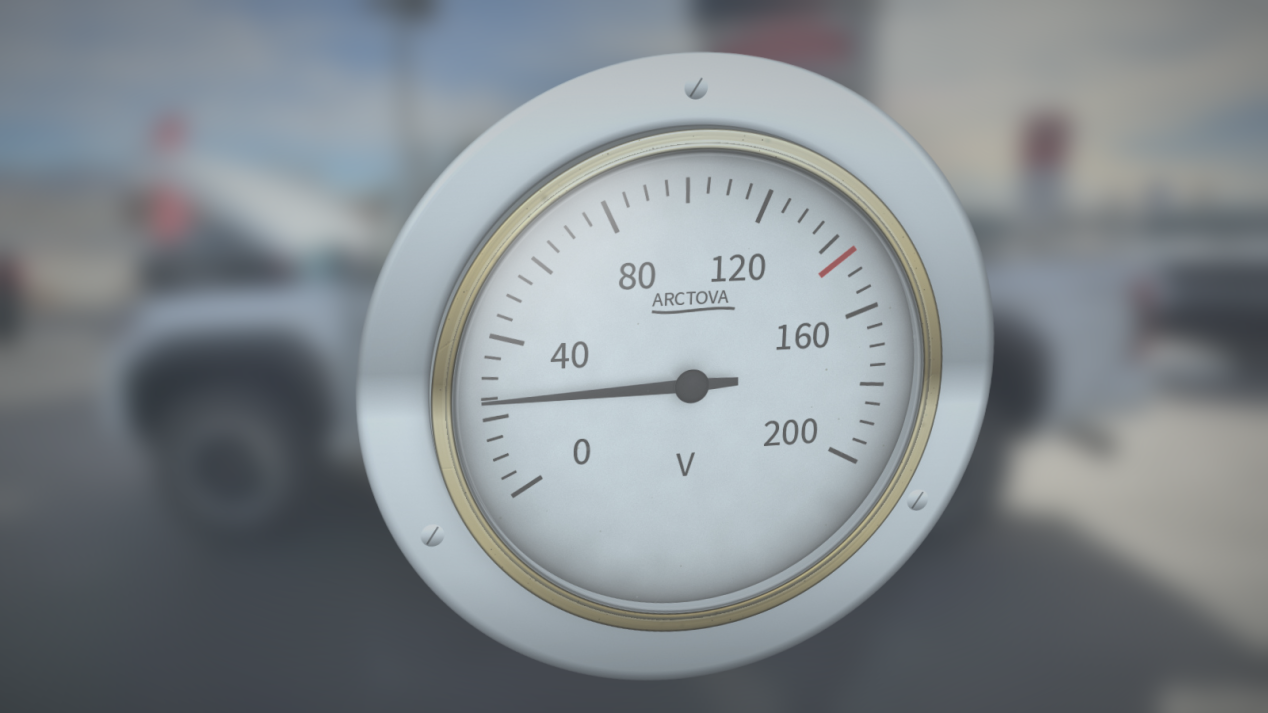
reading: 25; V
